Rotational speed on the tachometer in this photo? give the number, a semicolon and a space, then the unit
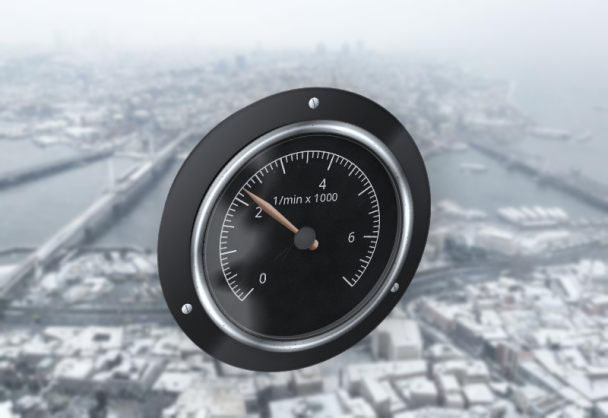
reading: 2200; rpm
